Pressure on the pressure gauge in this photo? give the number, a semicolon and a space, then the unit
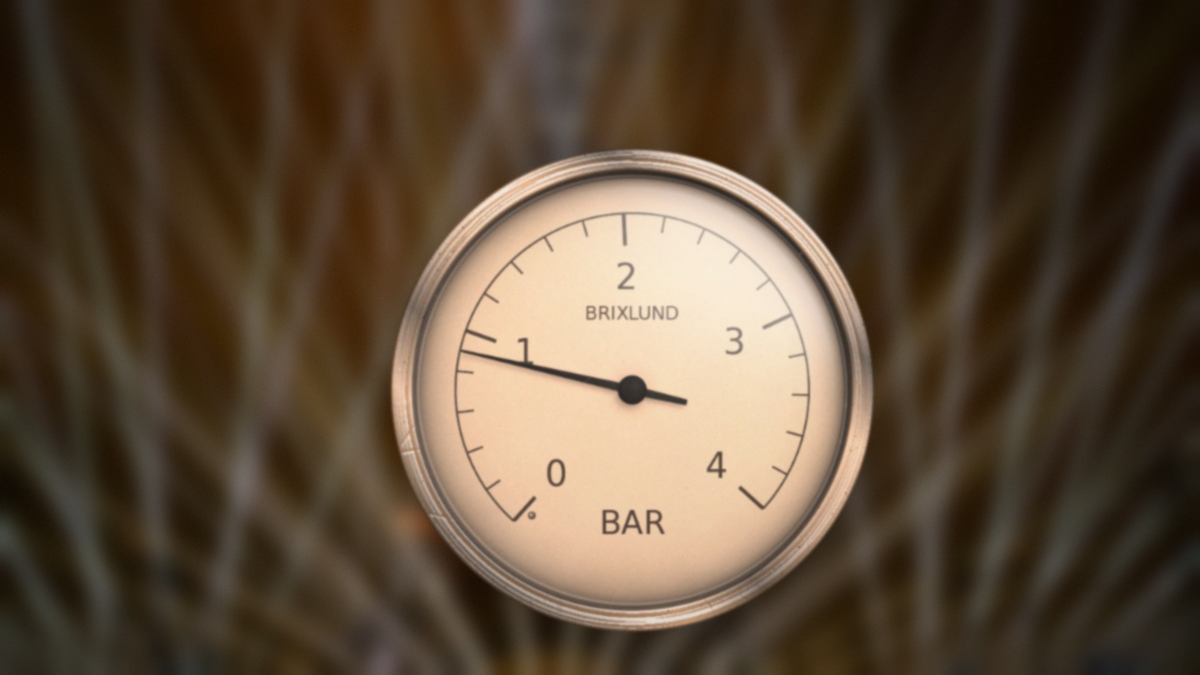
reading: 0.9; bar
